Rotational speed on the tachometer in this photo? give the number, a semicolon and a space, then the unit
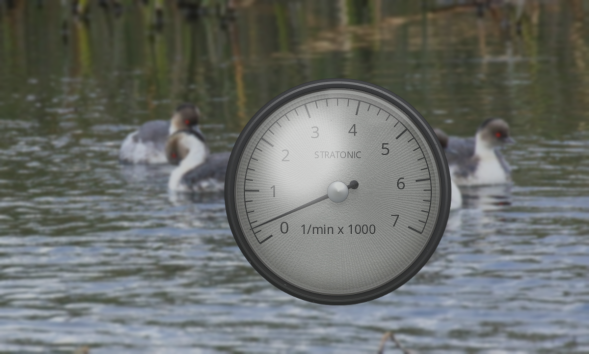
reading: 300; rpm
